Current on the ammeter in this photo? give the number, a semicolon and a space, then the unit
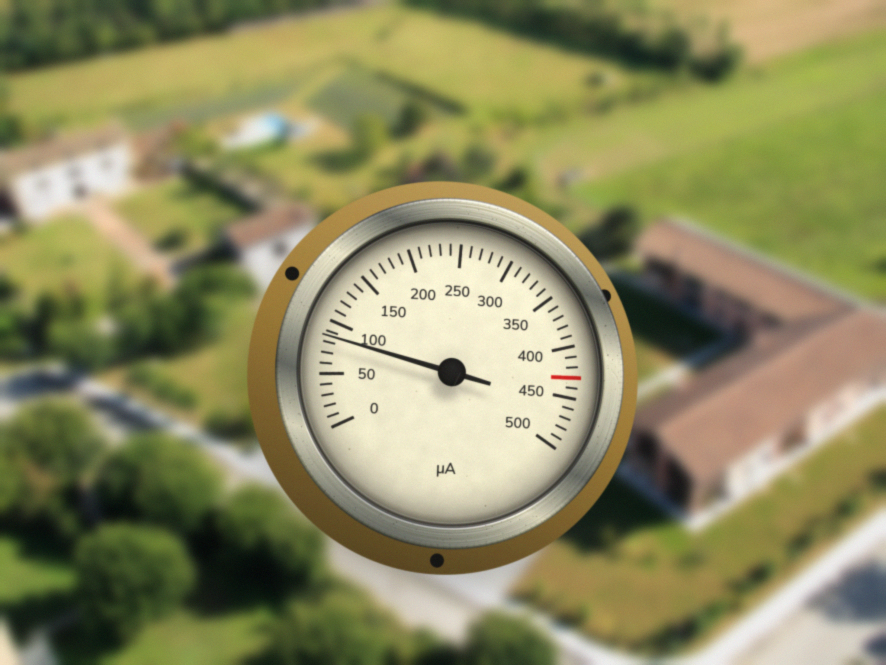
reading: 85; µA
